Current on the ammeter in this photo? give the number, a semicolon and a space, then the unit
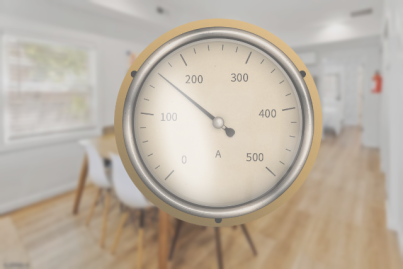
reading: 160; A
